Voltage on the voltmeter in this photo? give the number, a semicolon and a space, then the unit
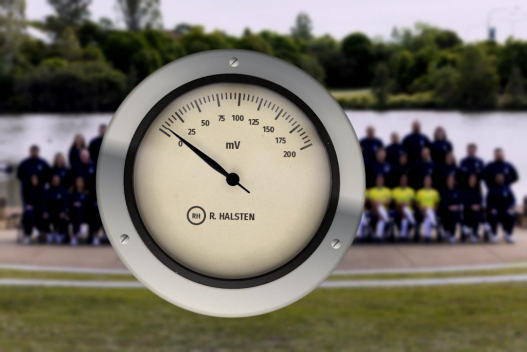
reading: 5; mV
